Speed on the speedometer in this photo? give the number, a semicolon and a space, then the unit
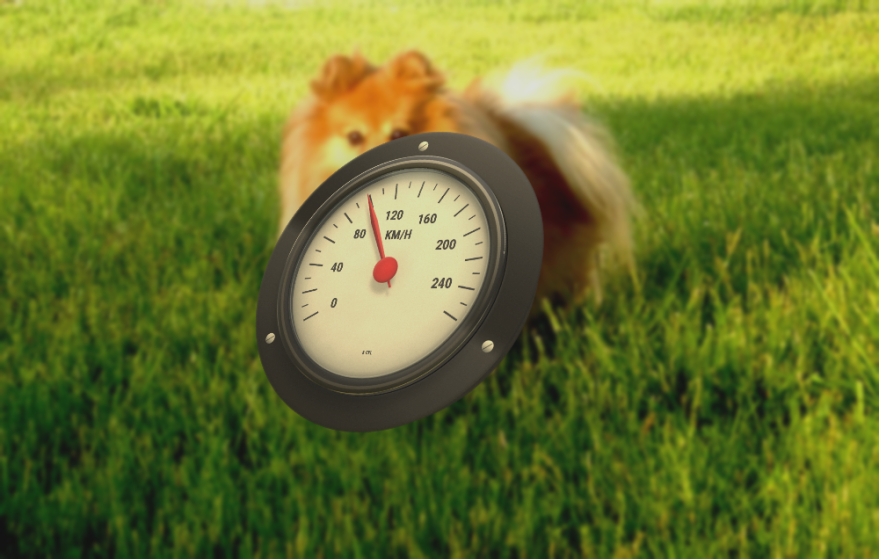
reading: 100; km/h
